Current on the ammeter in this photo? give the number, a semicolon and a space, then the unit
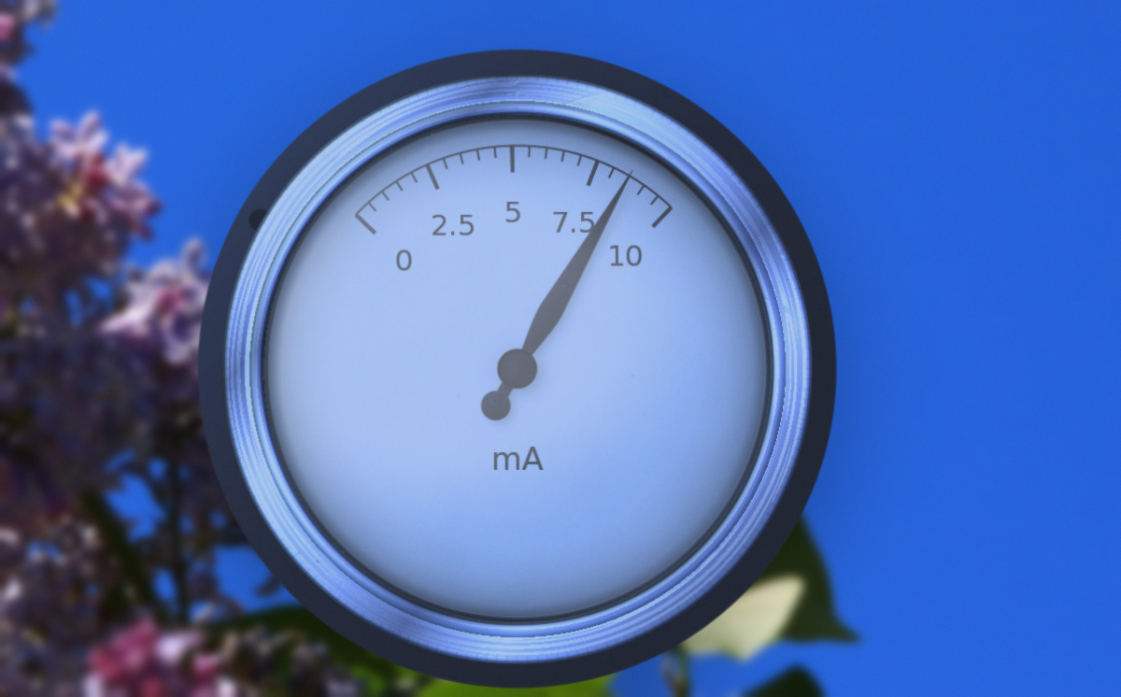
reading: 8.5; mA
